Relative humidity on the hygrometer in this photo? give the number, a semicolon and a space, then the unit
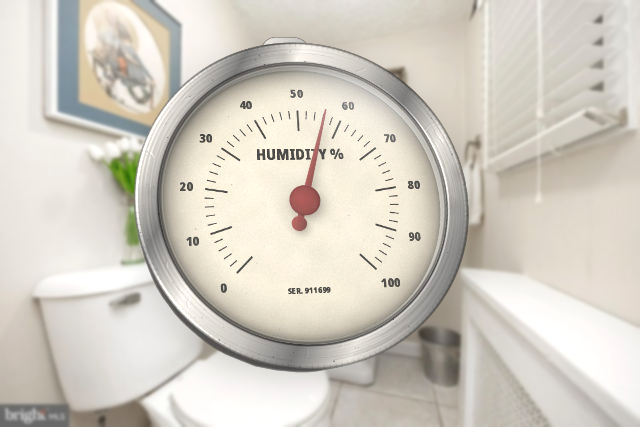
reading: 56; %
